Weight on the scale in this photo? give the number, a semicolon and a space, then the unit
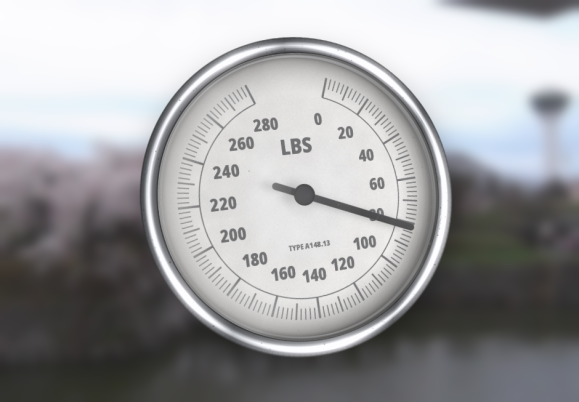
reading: 82; lb
